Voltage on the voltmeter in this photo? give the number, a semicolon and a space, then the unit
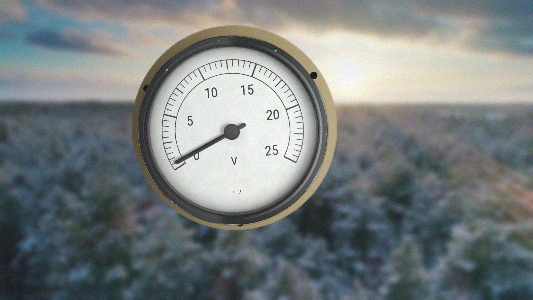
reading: 0.5; V
